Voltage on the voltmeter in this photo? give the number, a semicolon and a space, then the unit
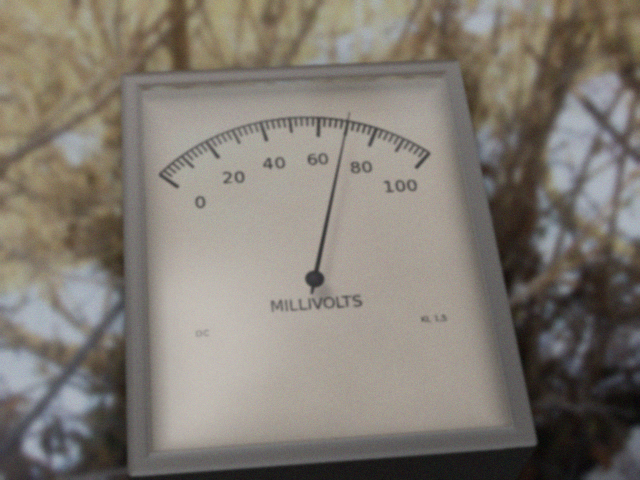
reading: 70; mV
